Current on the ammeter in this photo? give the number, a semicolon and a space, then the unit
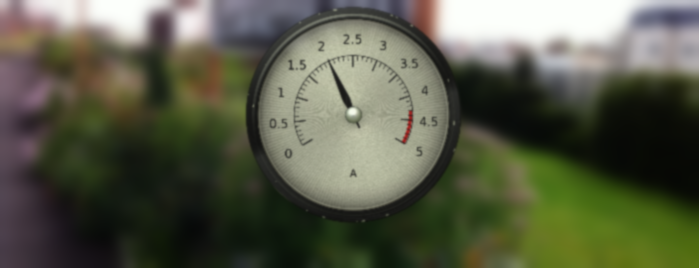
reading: 2; A
